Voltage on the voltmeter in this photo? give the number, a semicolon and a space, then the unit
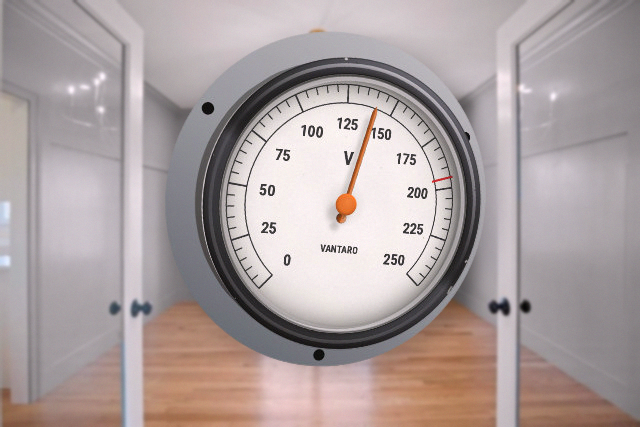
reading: 140; V
